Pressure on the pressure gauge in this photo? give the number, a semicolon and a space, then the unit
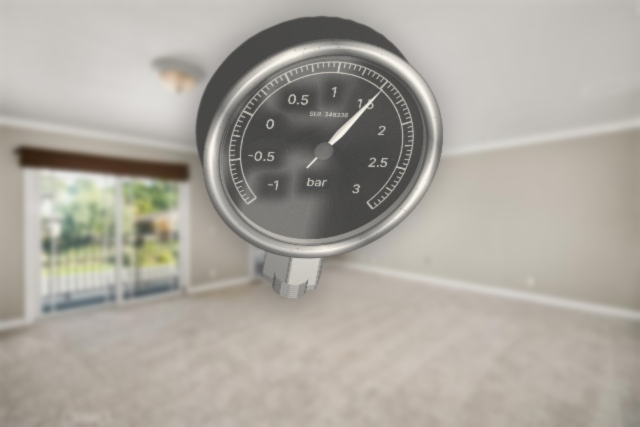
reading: 1.5; bar
